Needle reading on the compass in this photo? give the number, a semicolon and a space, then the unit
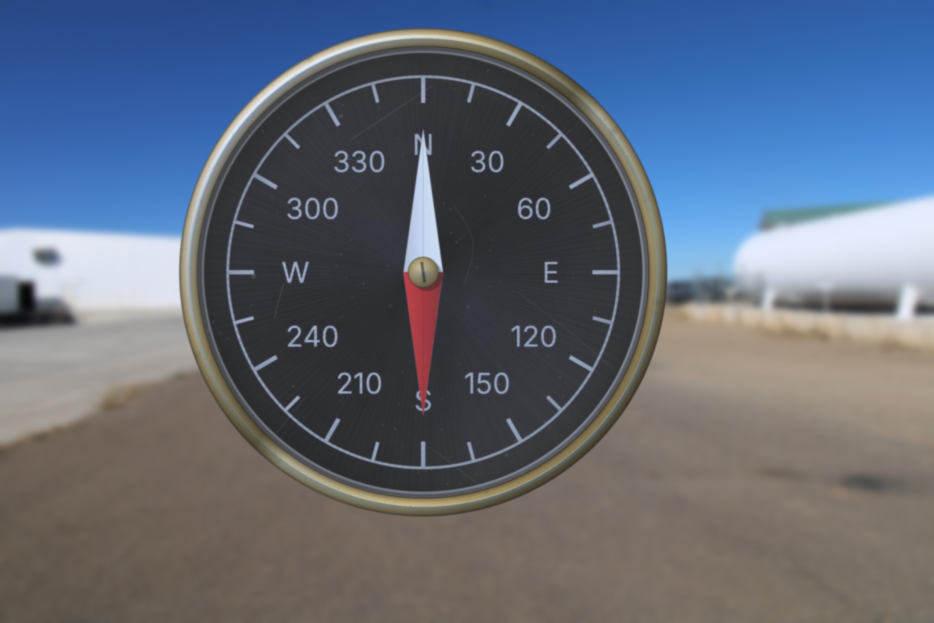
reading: 180; °
